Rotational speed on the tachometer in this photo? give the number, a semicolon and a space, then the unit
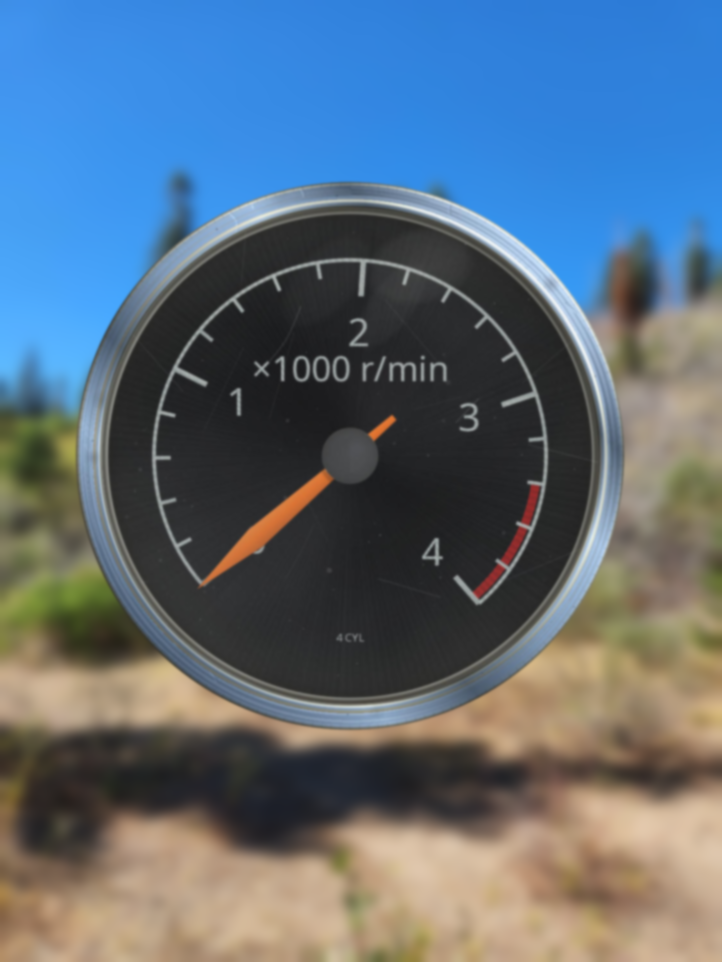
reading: 0; rpm
